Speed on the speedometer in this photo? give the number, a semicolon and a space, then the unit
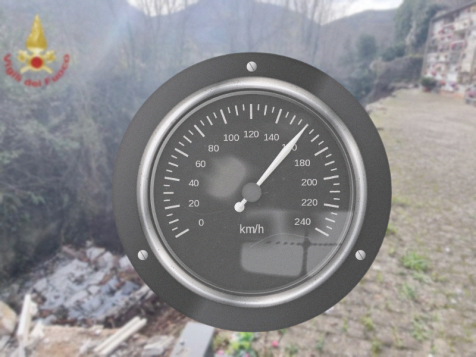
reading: 160; km/h
